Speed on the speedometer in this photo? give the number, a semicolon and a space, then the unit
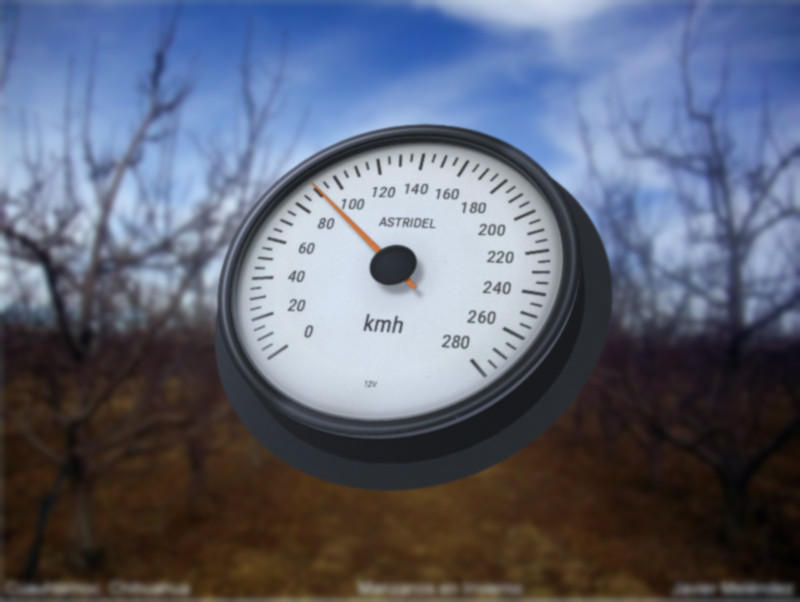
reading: 90; km/h
